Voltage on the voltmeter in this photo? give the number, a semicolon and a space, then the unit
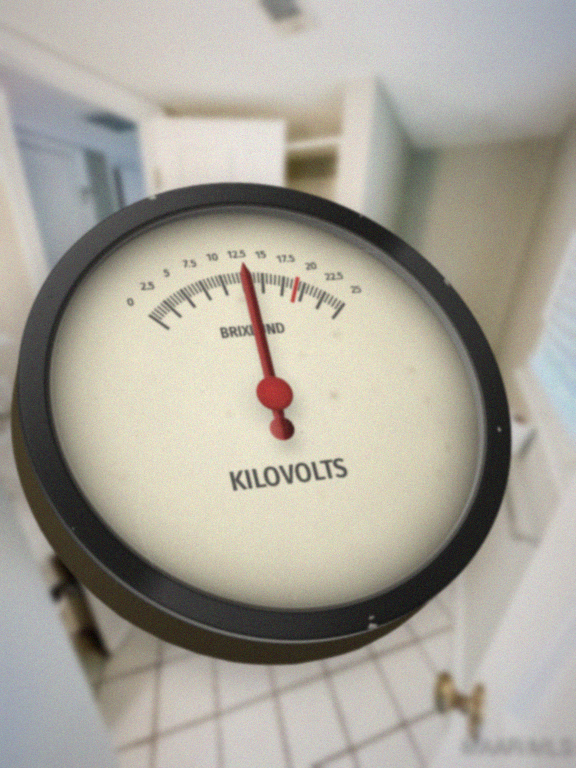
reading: 12.5; kV
